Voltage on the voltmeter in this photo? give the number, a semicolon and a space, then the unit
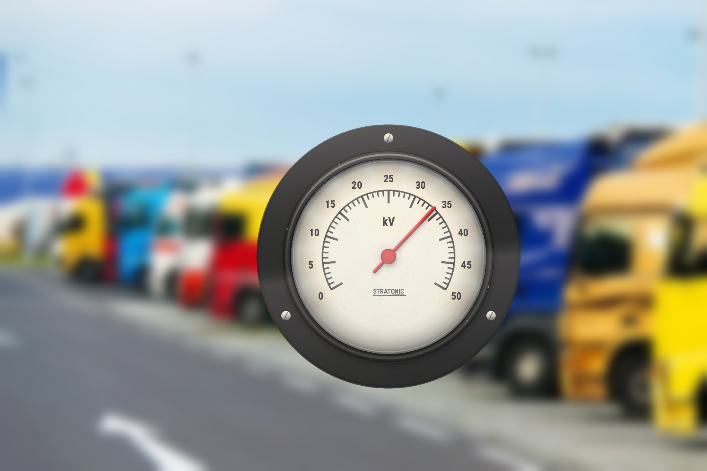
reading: 34; kV
